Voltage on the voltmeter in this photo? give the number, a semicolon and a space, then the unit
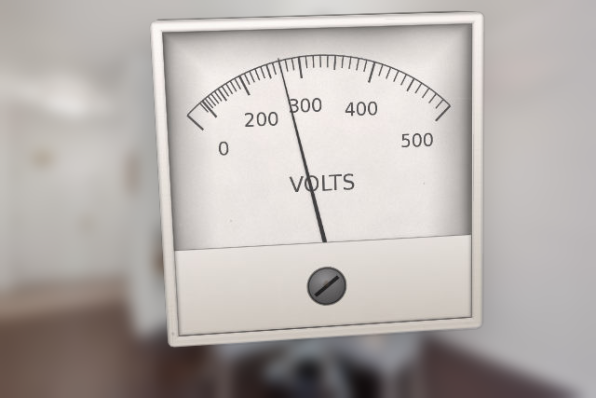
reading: 270; V
